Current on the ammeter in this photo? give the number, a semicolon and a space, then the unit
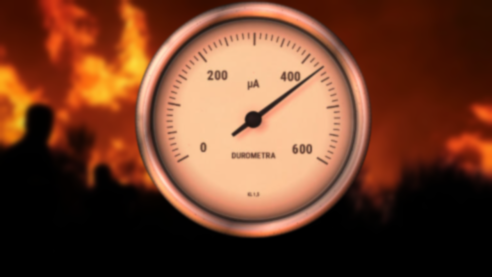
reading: 430; µA
